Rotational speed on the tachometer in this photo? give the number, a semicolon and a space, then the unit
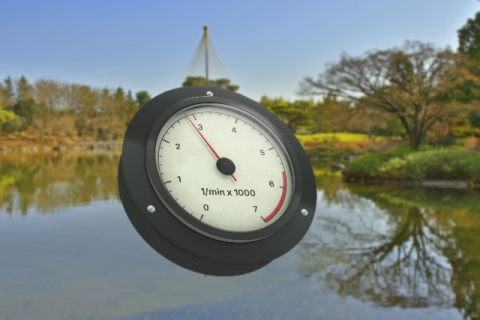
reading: 2800; rpm
